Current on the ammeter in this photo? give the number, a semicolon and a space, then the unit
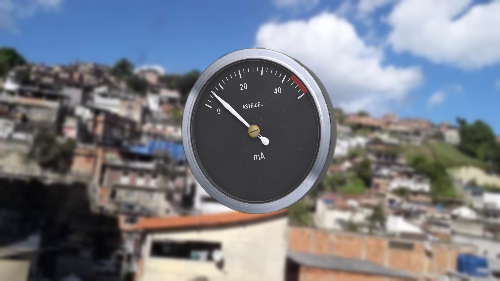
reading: 6; mA
